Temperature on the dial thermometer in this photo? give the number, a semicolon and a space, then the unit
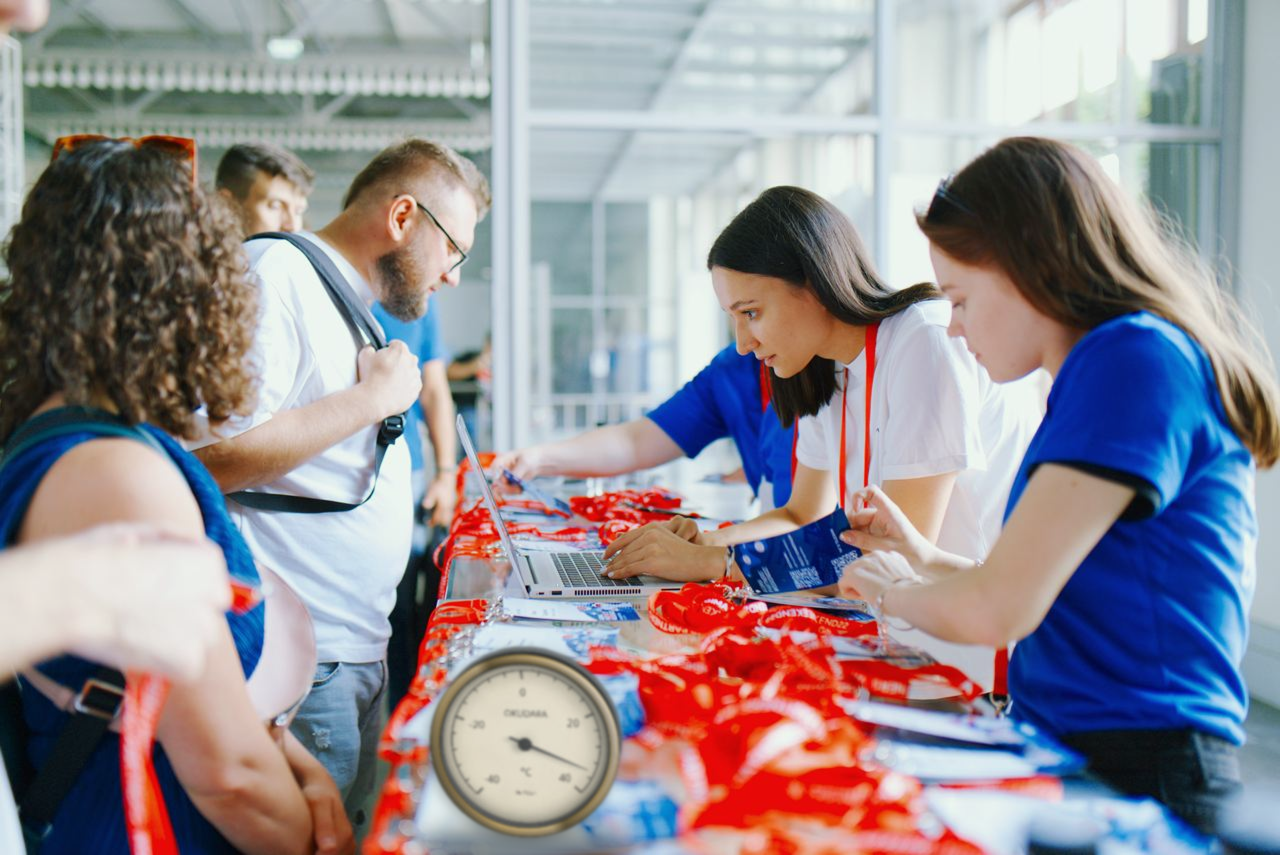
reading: 34; °C
